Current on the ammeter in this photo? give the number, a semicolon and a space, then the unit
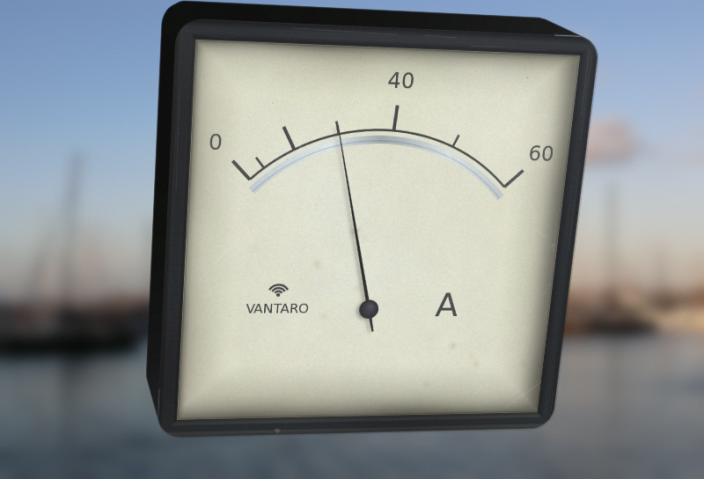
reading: 30; A
